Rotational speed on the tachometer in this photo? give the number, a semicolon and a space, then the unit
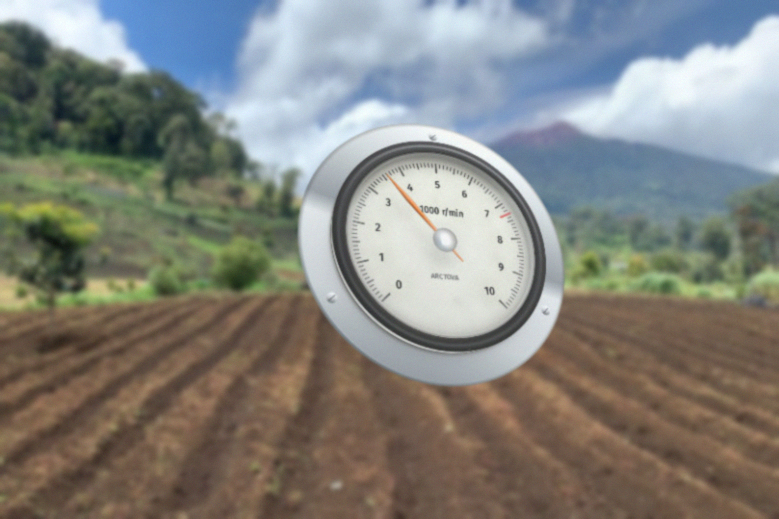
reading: 3500; rpm
